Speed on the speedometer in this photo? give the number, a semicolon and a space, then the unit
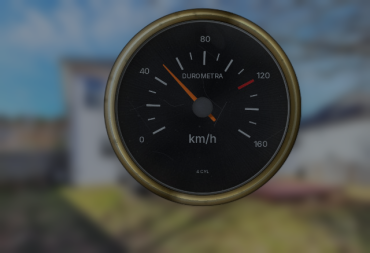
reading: 50; km/h
